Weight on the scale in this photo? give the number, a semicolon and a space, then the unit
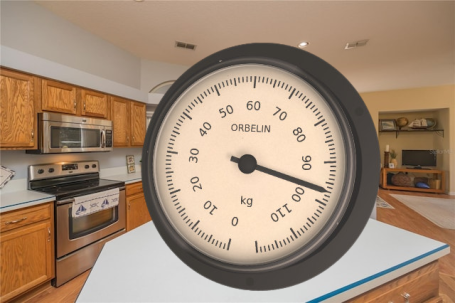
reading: 97; kg
